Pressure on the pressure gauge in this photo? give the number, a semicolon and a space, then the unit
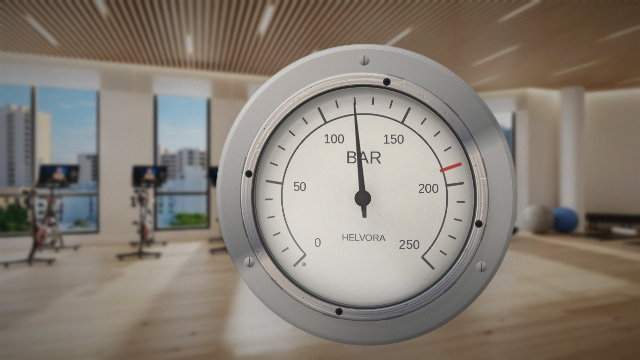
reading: 120; bar
